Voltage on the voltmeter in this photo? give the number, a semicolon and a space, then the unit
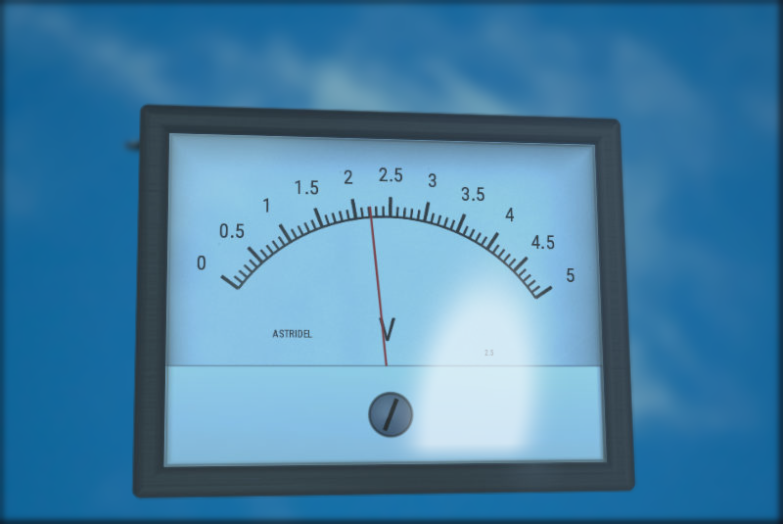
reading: 2.2; V
